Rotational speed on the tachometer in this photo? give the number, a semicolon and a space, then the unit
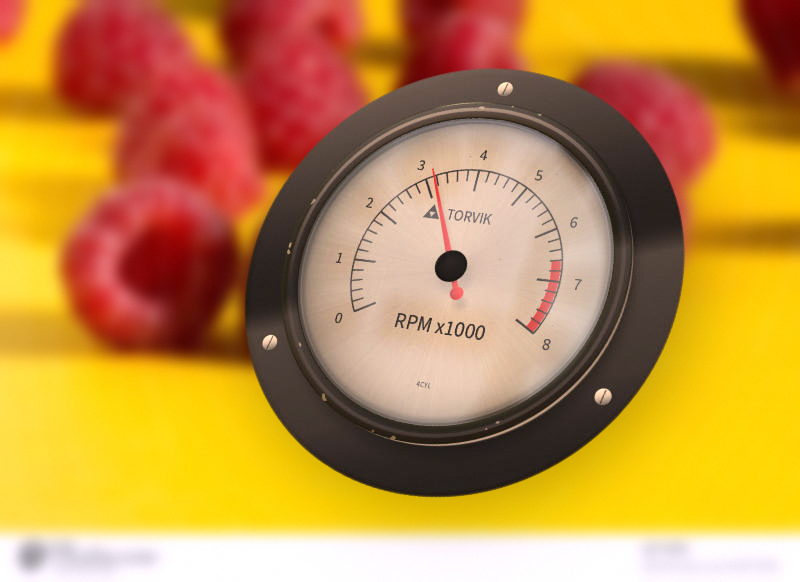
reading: 3200; rpm
